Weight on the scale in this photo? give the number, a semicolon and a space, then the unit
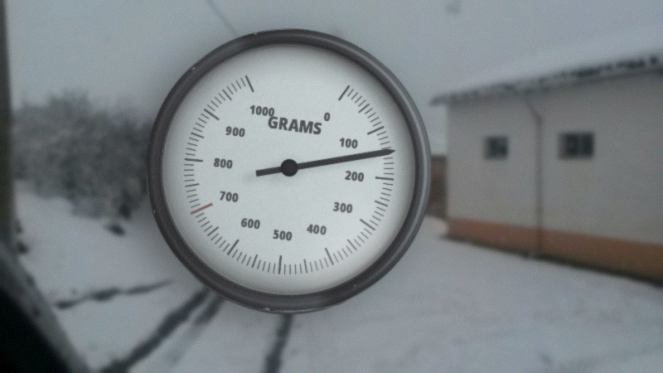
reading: 150; g
